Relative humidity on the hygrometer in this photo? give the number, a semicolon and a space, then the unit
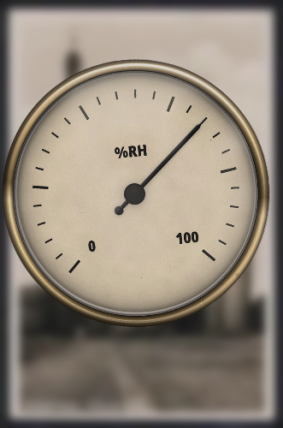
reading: 68; %
